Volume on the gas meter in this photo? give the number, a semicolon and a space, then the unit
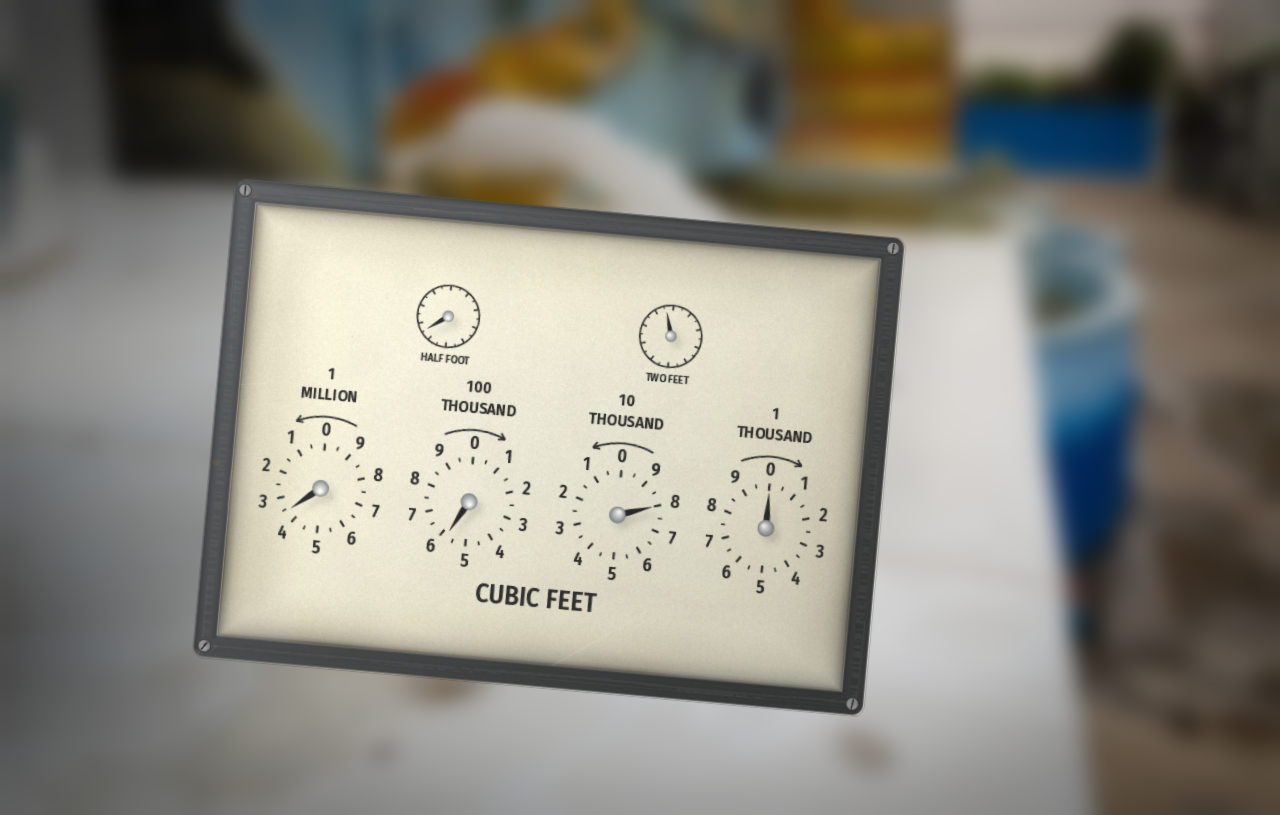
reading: 358000; ft³
